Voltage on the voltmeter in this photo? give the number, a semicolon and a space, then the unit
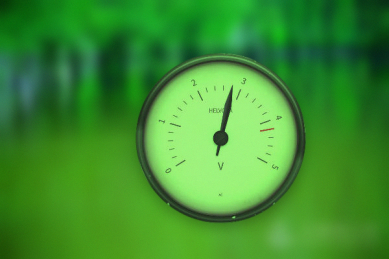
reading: 2.8; V
